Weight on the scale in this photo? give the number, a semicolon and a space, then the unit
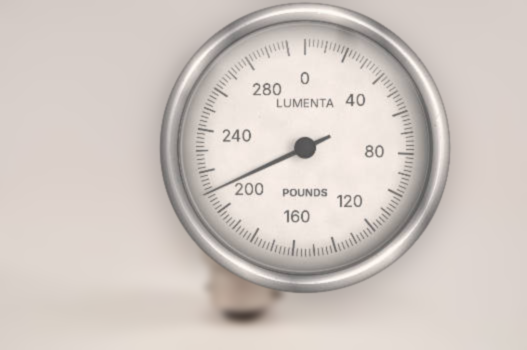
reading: 210; lb
